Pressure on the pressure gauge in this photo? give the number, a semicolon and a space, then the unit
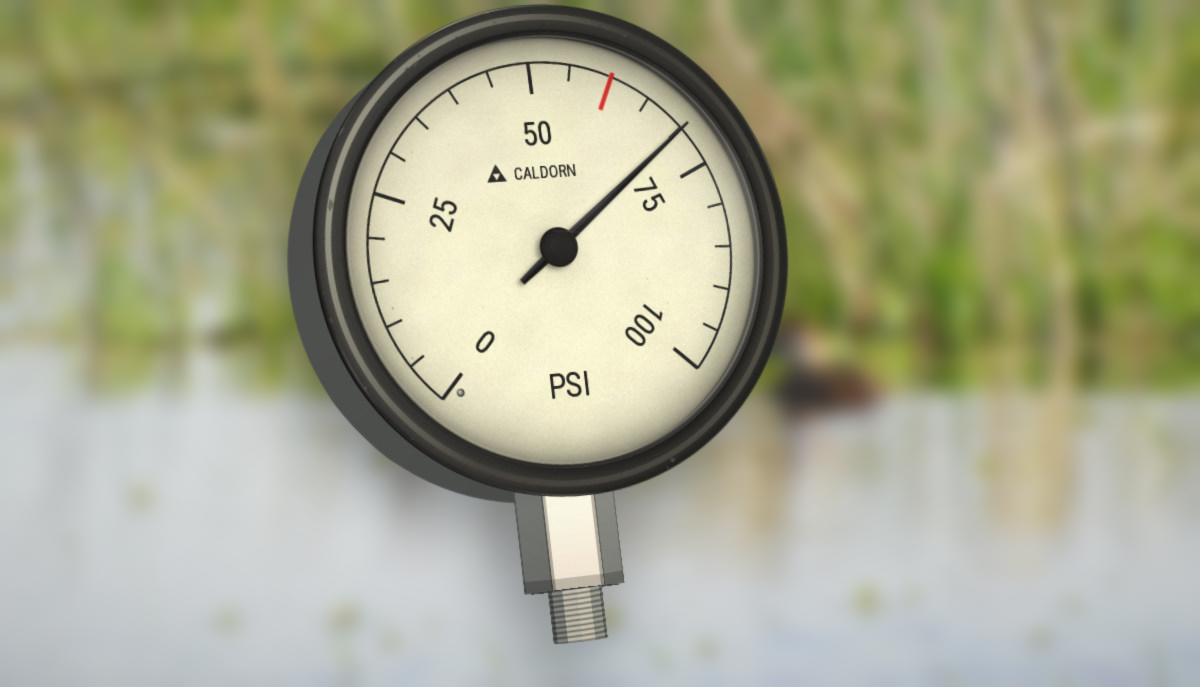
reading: 70; psi
